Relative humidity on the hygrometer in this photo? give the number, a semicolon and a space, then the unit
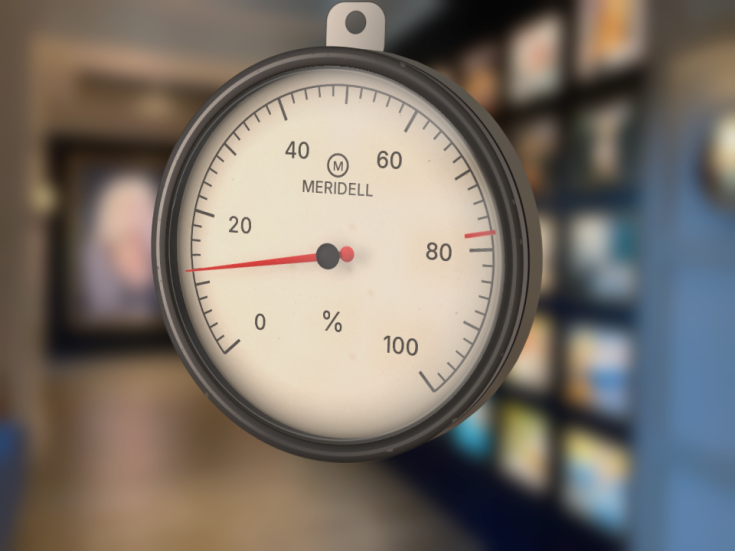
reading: 12; %
